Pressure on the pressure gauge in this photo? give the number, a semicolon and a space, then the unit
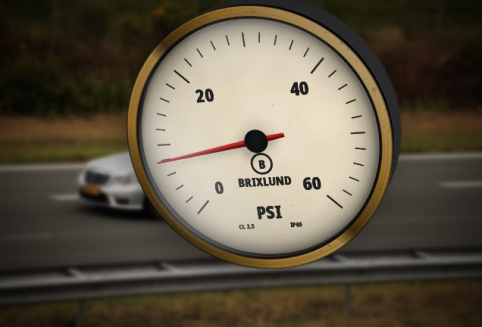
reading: 8; psi
